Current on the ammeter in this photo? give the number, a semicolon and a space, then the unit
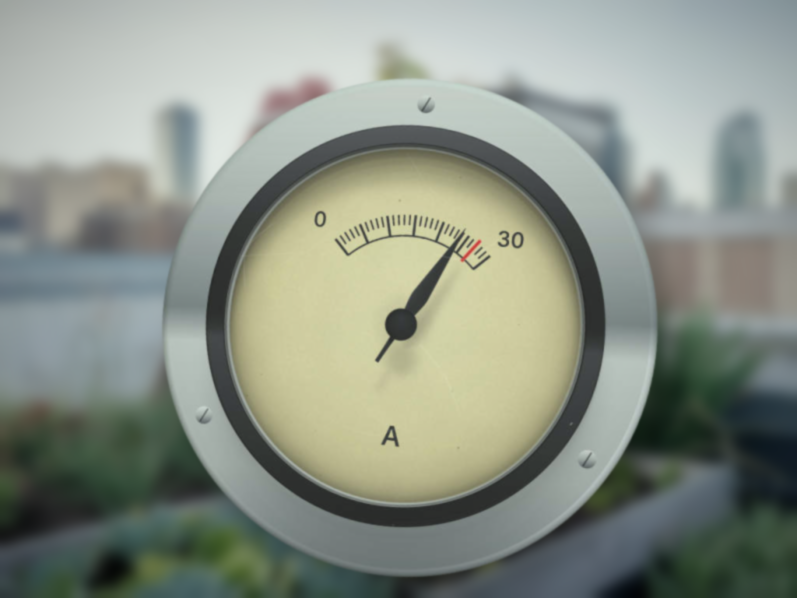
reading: 24; A
